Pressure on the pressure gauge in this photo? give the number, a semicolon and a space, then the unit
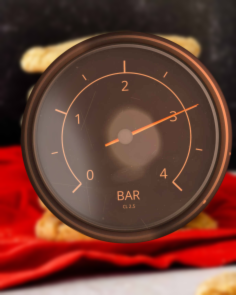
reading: 3; bar
